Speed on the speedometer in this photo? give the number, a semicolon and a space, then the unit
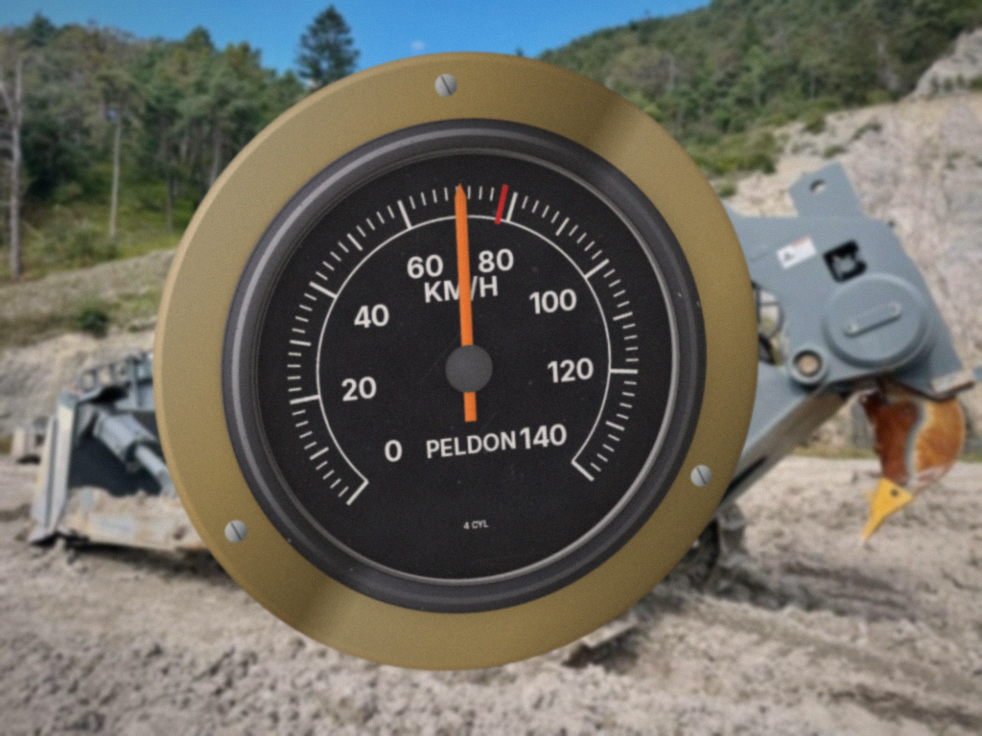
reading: 70; km/h
